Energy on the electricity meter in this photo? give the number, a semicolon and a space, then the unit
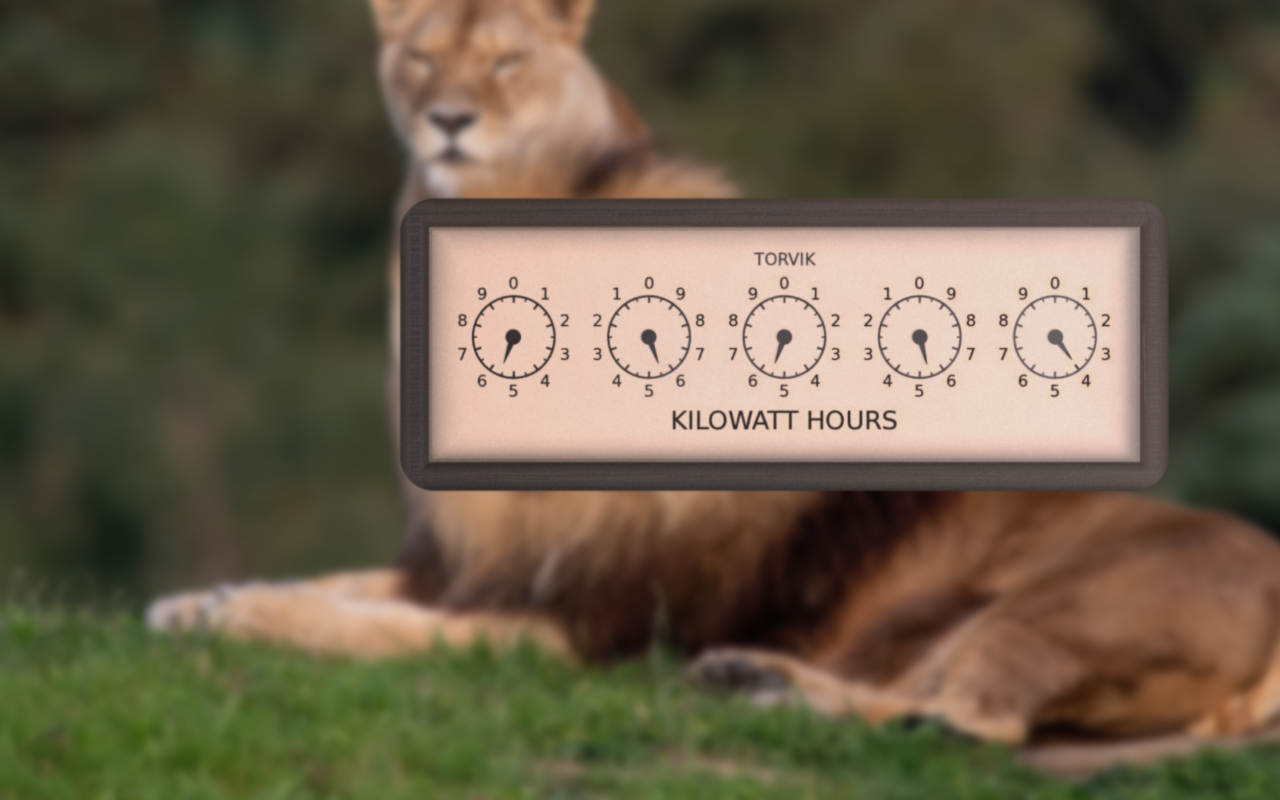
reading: 55554; kWh
